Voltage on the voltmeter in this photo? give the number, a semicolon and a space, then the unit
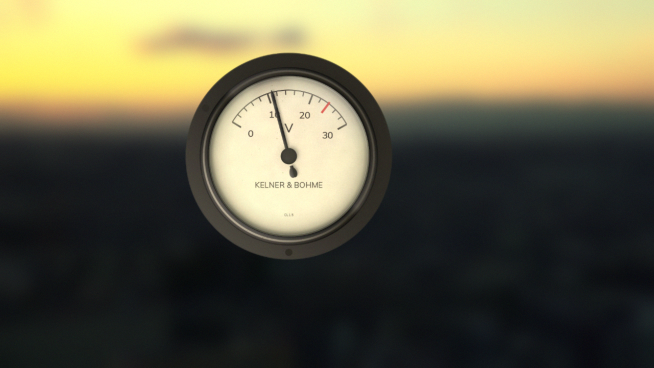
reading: 11; V
